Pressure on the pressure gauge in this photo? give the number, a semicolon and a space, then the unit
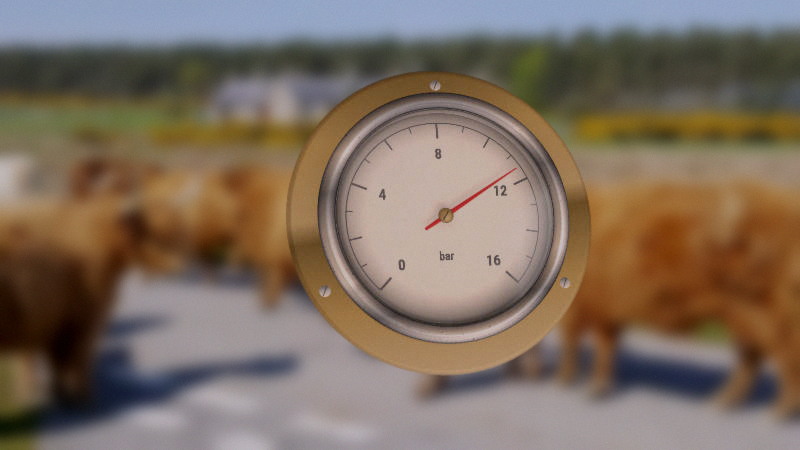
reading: 11.5; bar
